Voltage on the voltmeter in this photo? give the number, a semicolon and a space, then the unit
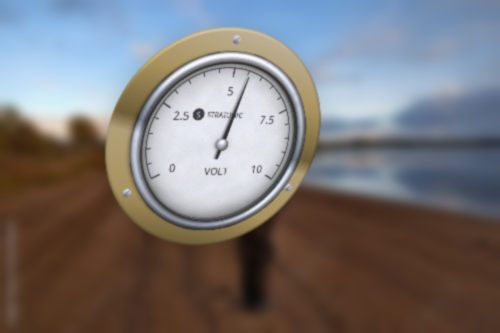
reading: 5.5; V
